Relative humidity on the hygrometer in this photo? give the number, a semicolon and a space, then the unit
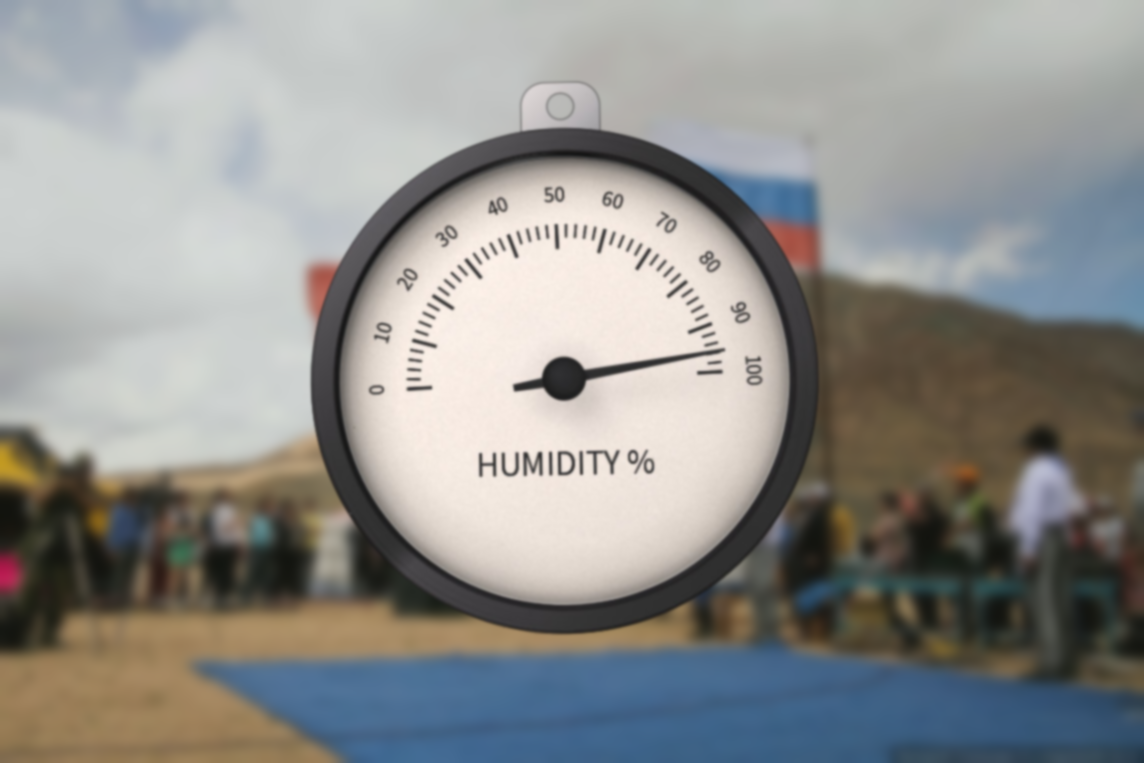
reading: 96; %
